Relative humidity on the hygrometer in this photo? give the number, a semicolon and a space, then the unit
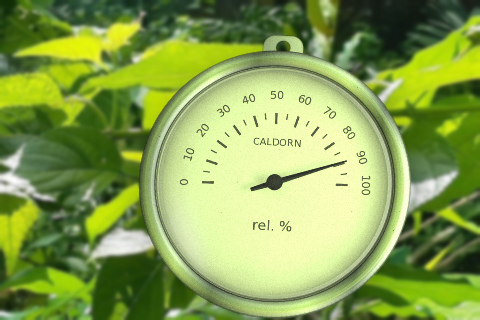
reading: 90; %
